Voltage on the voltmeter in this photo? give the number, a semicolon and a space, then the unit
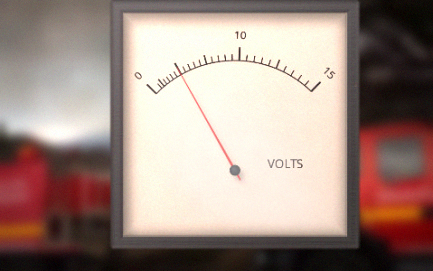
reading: 5; V
